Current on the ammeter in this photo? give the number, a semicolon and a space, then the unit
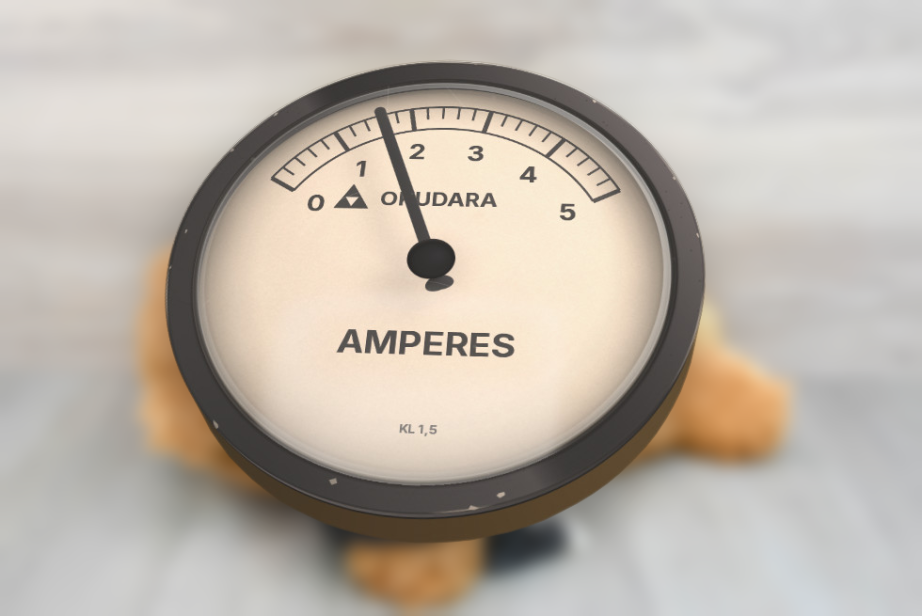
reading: 1.6; A
